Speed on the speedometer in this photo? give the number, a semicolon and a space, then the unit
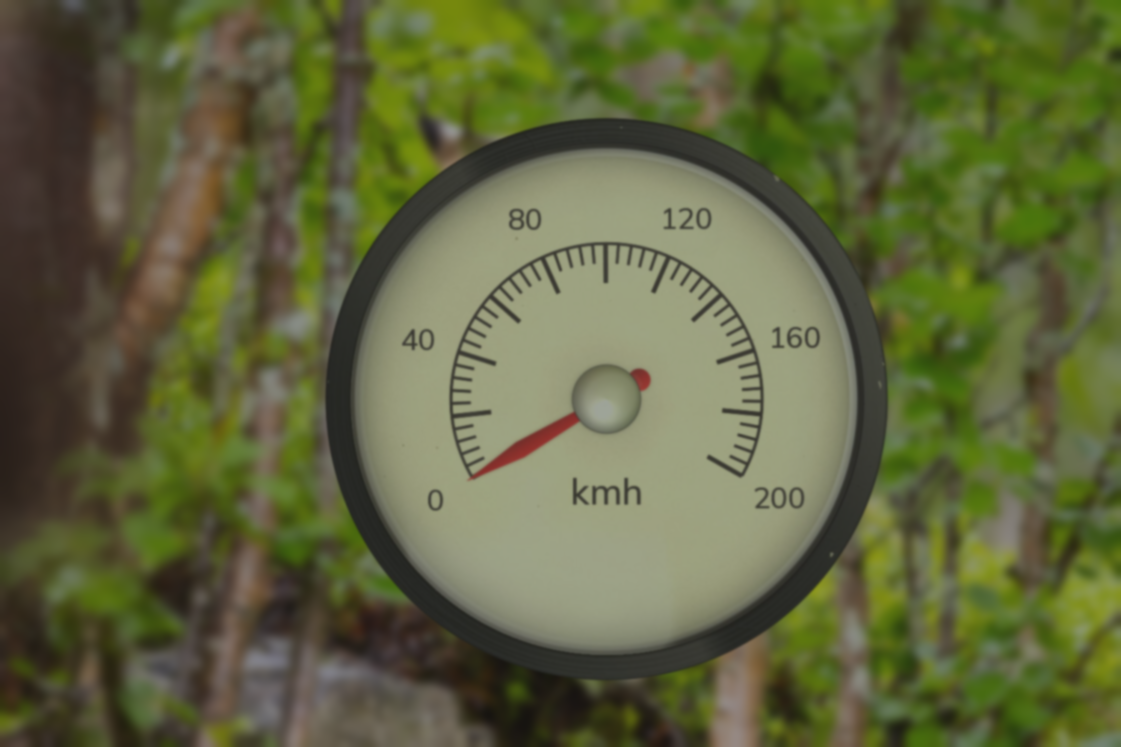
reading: 0; km/h
